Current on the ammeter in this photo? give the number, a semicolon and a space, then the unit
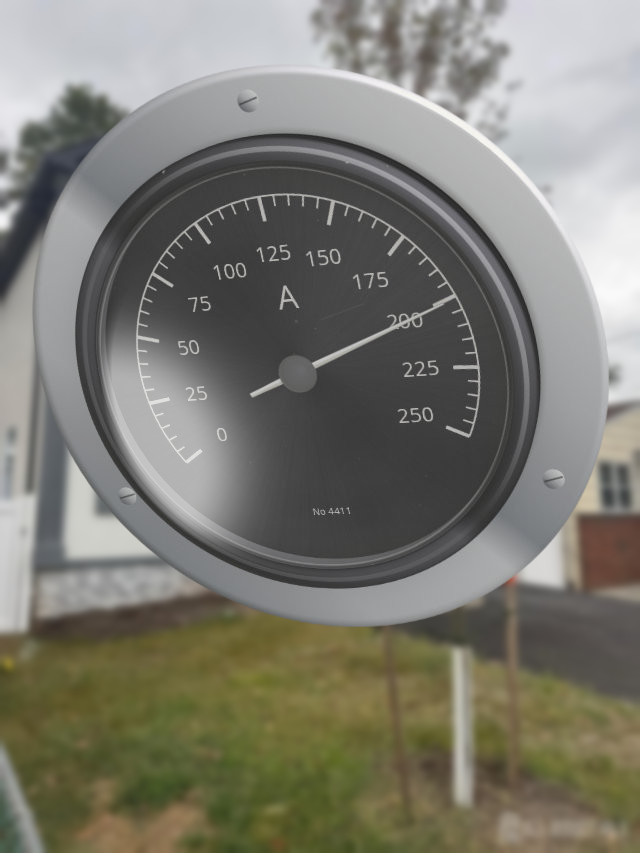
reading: 200; A
